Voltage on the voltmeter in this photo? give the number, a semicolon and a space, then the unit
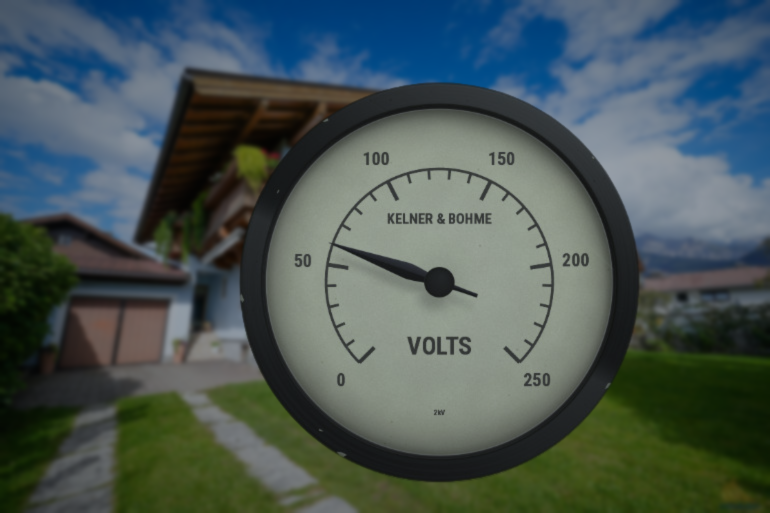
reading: 60; V
